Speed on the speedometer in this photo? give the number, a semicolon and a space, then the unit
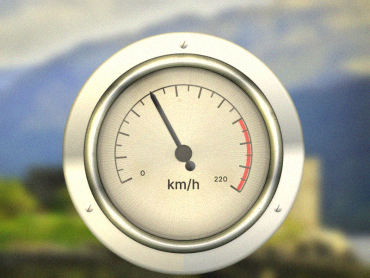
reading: 80; km/h
